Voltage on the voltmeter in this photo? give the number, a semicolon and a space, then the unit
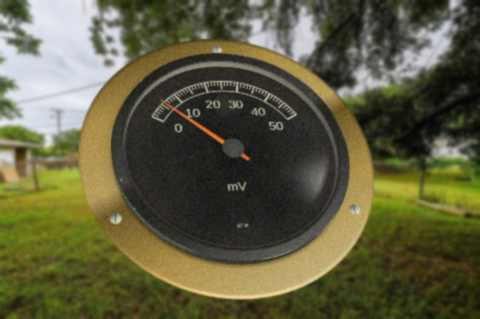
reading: 5; mV
